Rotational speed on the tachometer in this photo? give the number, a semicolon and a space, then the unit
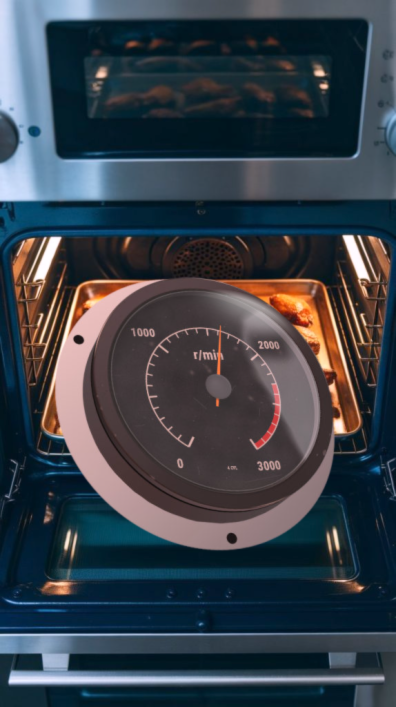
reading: 1600; rpm
